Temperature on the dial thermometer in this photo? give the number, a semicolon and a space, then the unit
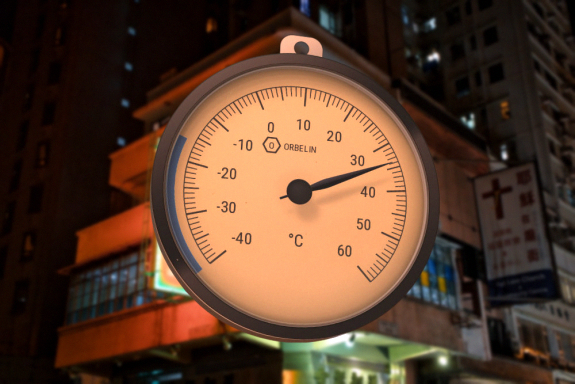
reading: 34; °C
